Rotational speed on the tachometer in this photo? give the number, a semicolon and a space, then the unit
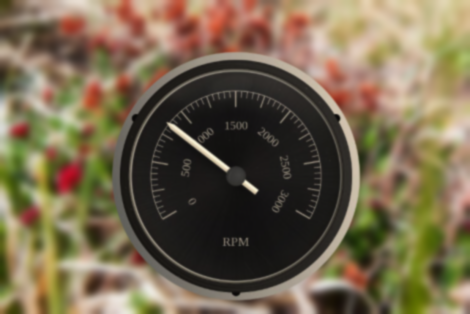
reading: 850; rpm
